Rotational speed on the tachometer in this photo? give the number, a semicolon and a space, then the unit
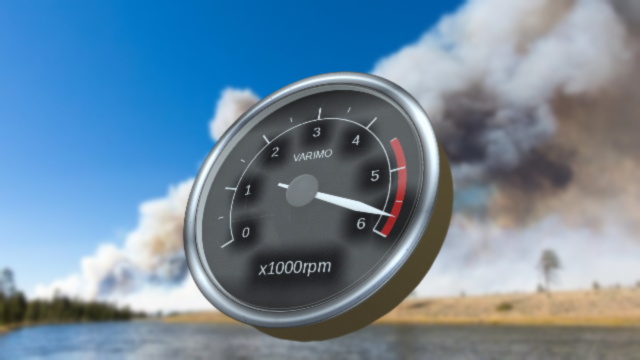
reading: 5750; rpm
